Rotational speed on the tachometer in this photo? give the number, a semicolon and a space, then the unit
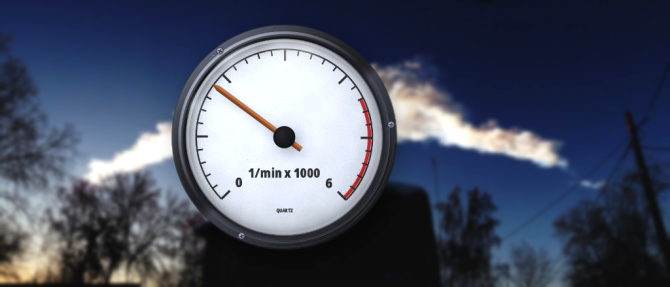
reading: 1800; rpm
